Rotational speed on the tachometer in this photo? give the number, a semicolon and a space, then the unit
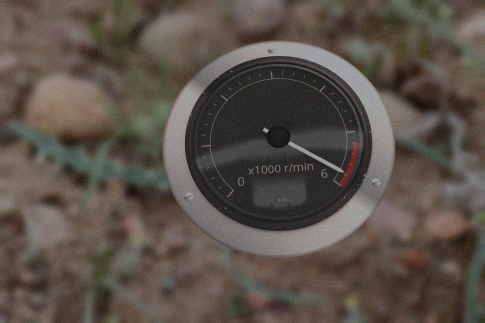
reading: 5800; rpm
